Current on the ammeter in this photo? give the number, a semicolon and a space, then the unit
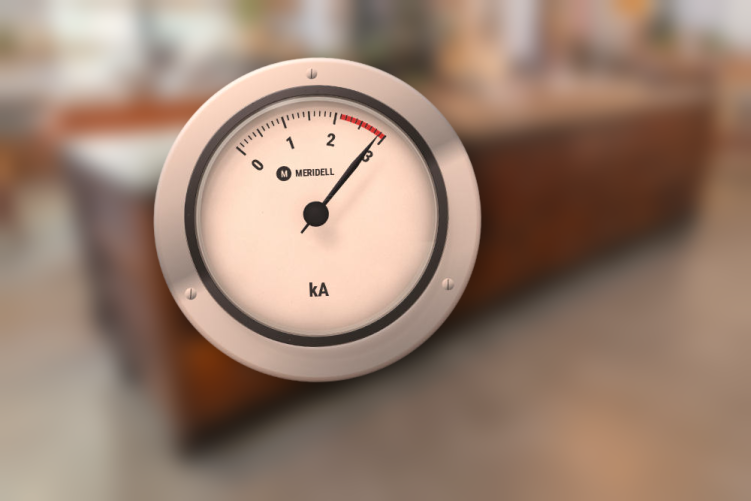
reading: 2.9; kA
